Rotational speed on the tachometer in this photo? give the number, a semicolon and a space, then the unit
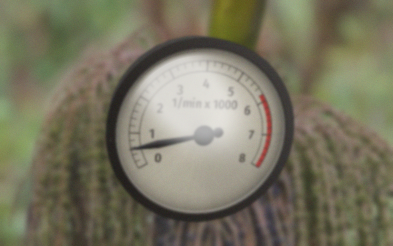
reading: 600; rpm
